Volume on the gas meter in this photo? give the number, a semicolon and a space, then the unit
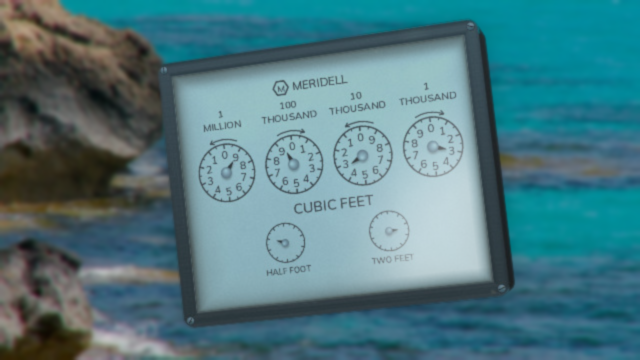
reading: 893300; ft³
